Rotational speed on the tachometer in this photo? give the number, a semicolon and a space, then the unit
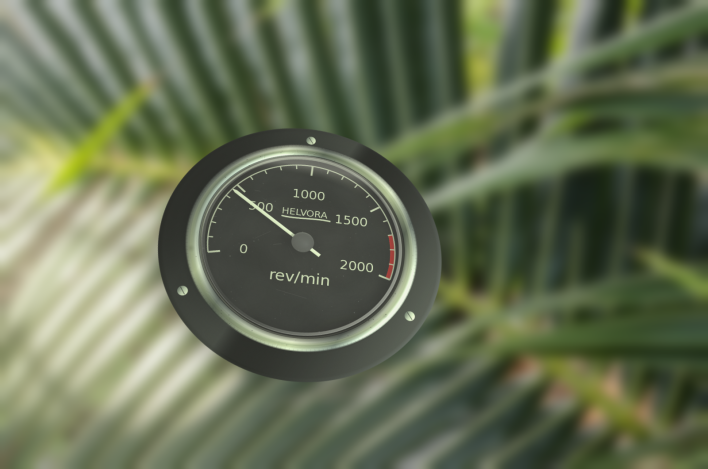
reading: 450; rpm
